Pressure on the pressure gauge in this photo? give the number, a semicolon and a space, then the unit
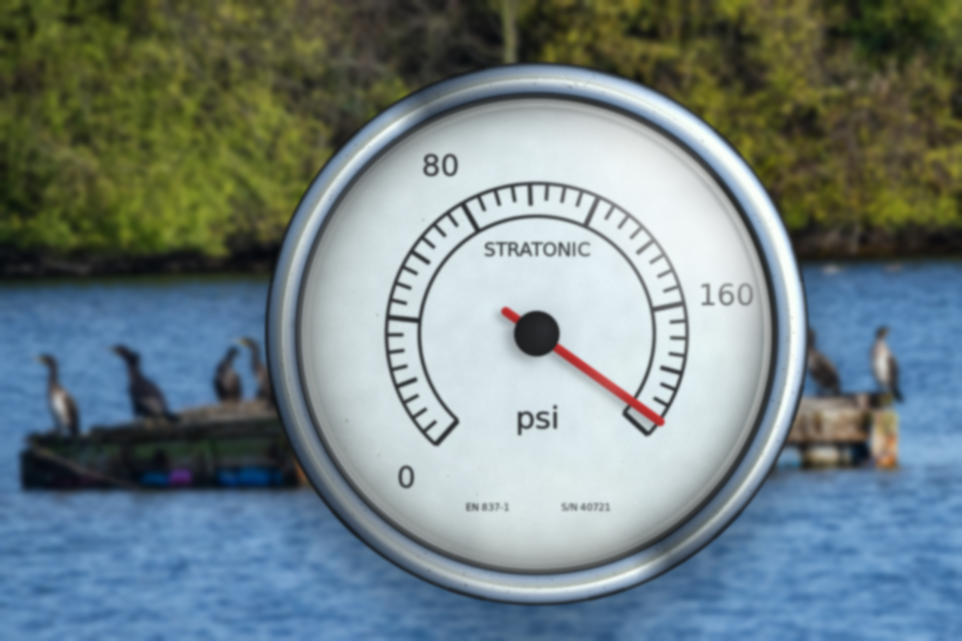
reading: 195; psi
